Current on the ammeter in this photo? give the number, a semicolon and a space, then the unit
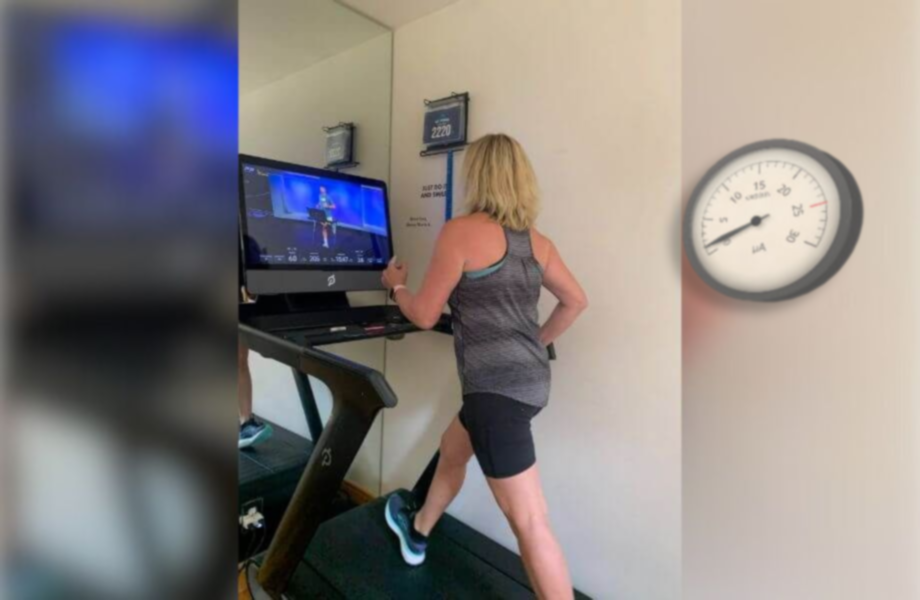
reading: 1; µA
